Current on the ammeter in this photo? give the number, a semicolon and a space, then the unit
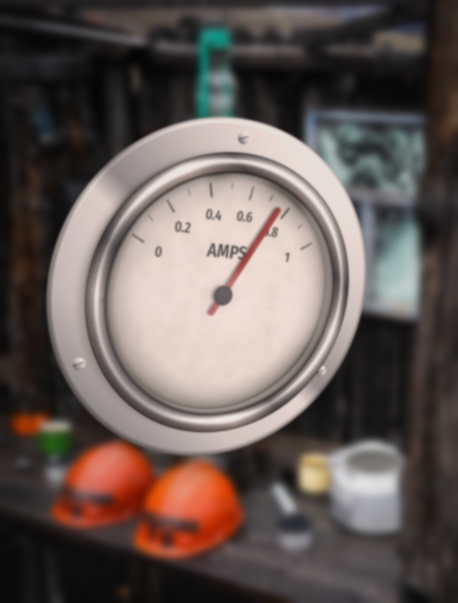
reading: 0.75; A
